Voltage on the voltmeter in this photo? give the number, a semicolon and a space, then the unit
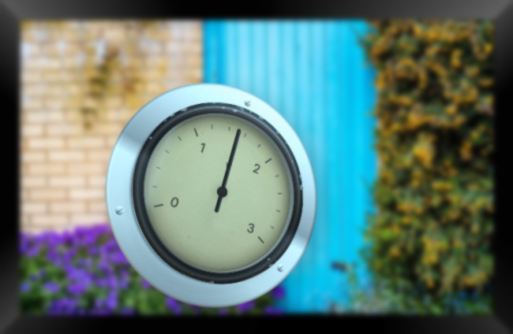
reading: 1.5; V
